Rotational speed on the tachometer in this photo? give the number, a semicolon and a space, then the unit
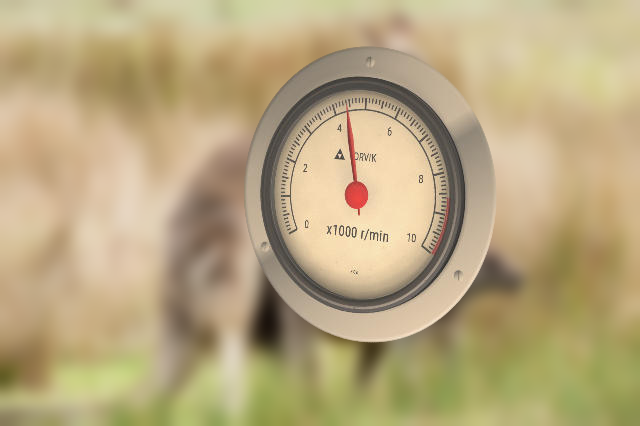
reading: 4500; rpm
